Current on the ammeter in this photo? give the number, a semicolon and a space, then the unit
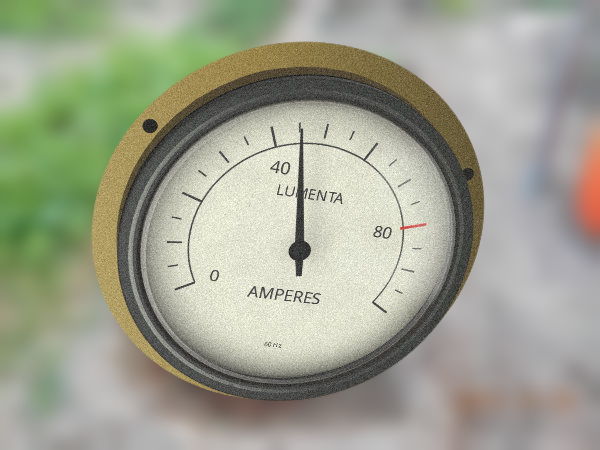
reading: 45; A
